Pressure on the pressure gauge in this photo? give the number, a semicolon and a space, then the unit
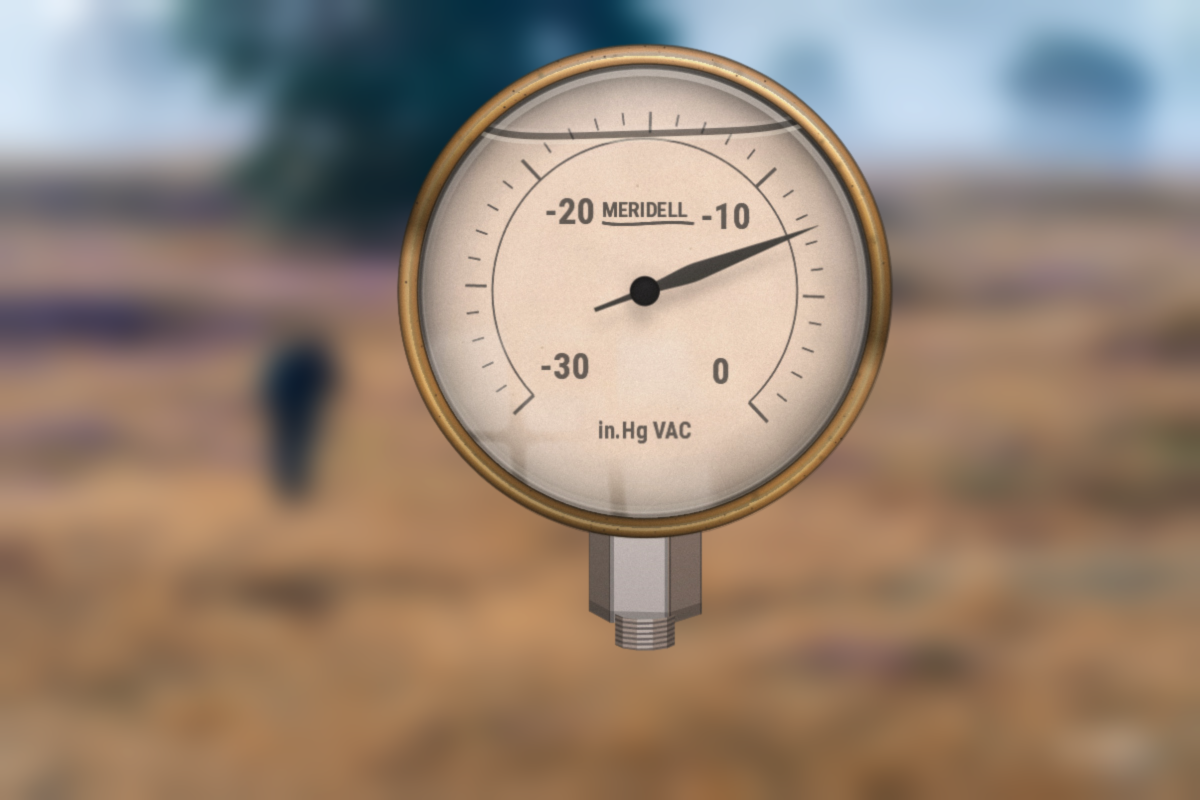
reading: -7.5; inHg
